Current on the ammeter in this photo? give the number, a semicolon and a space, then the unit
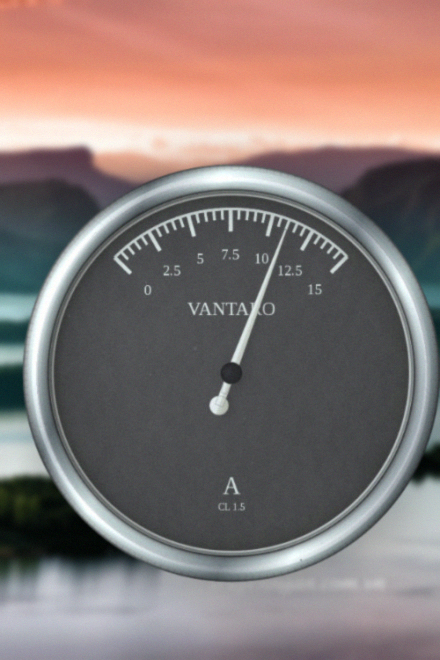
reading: 11; A
